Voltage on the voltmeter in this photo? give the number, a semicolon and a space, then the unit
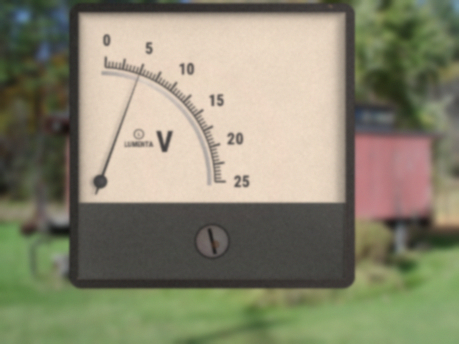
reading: 5; V
